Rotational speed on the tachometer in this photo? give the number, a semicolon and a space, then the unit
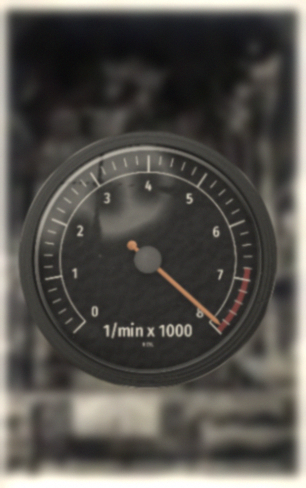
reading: 7900; rpm
